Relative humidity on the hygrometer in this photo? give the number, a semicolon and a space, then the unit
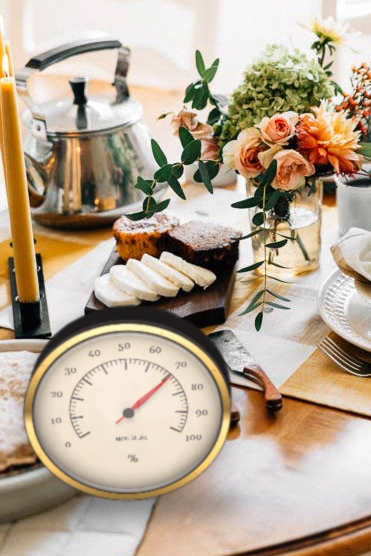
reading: 70; %
